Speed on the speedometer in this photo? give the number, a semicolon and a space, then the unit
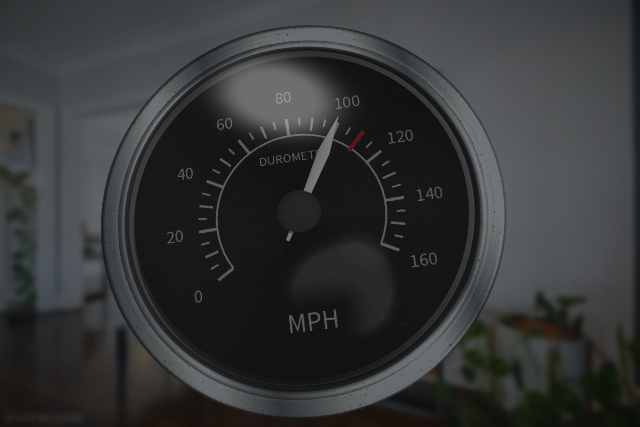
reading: 100; mph
